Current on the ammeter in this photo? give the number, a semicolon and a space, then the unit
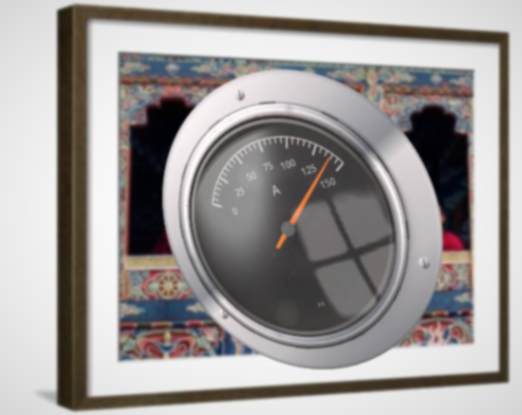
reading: 140; A
